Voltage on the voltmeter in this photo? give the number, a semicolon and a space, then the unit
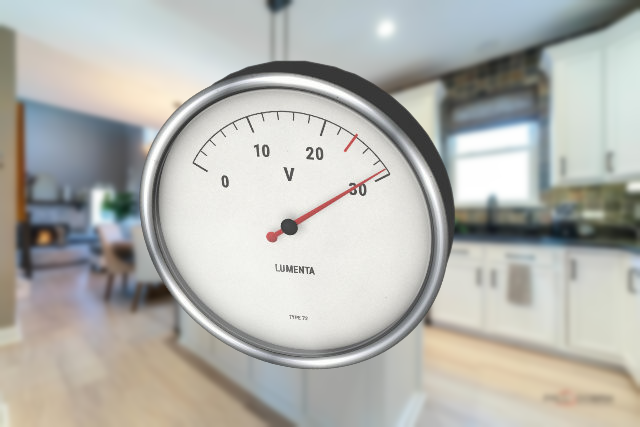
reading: 29; V
